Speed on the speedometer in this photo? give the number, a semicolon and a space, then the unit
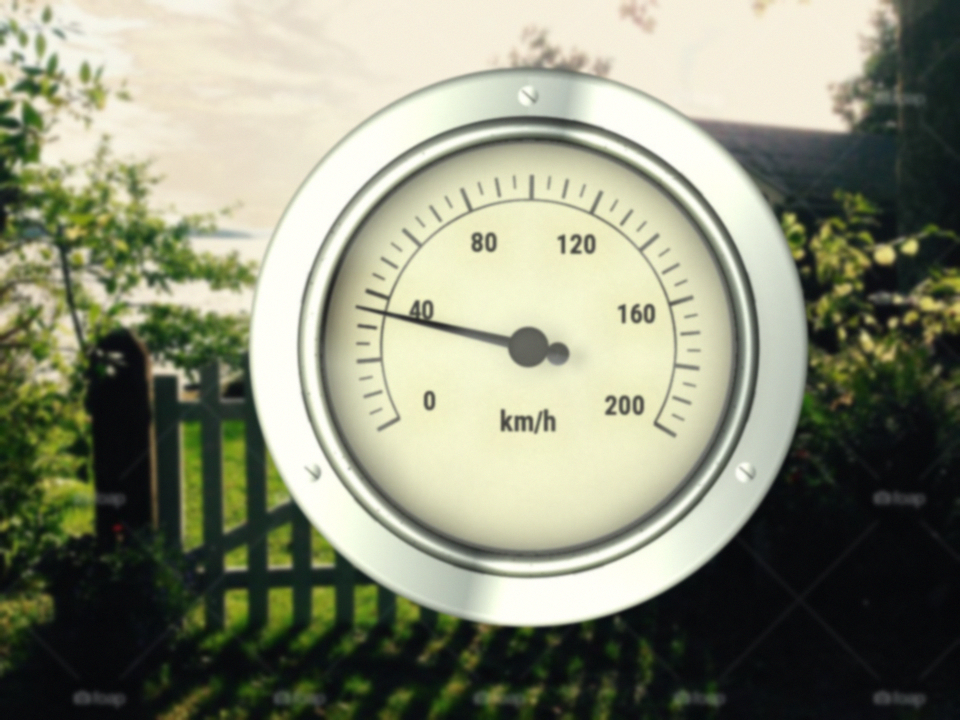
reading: 35; km/h
